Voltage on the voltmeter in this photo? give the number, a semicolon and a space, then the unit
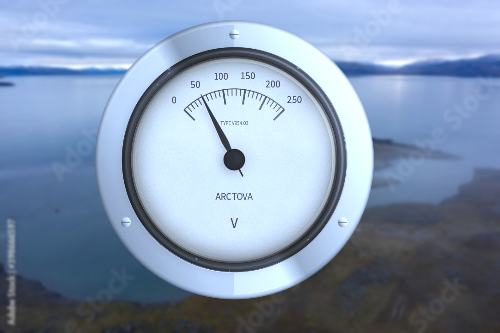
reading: 50; V
